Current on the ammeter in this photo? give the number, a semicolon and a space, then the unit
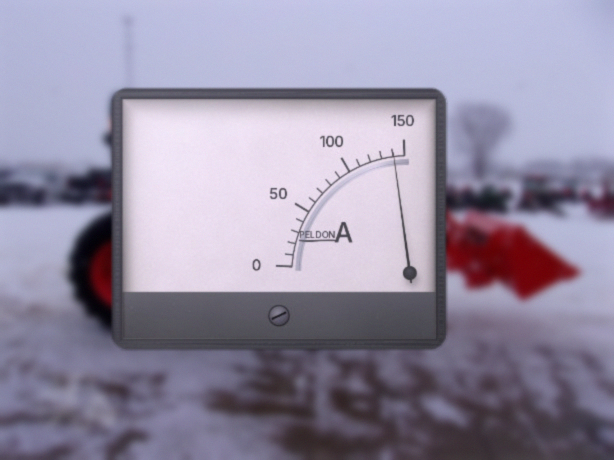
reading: 140; A
